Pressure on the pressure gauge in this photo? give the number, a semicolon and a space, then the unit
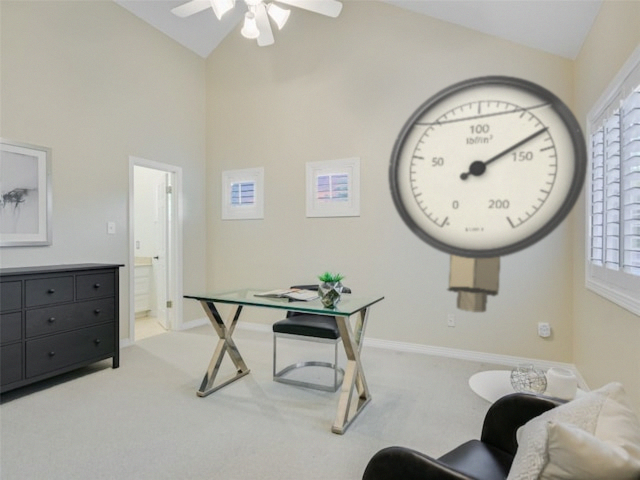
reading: 140; psi
